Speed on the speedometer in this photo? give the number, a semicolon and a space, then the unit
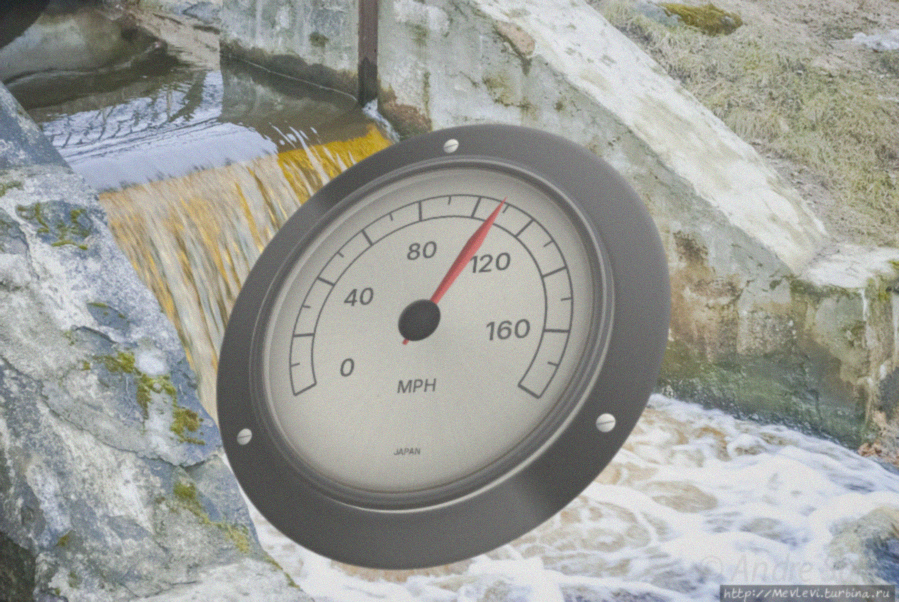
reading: 110; mph
